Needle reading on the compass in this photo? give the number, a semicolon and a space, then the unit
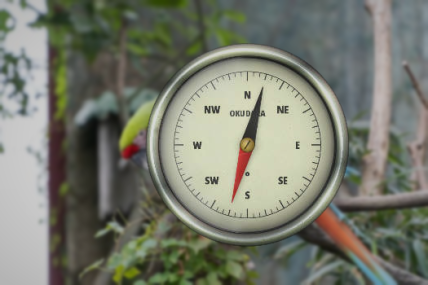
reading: 195; °
